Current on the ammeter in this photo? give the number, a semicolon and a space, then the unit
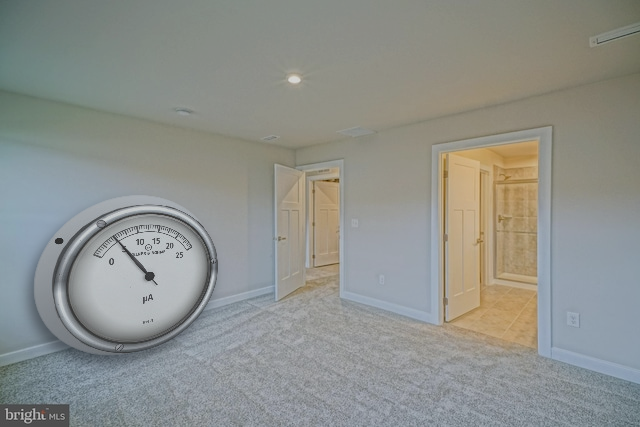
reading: 5; µA
